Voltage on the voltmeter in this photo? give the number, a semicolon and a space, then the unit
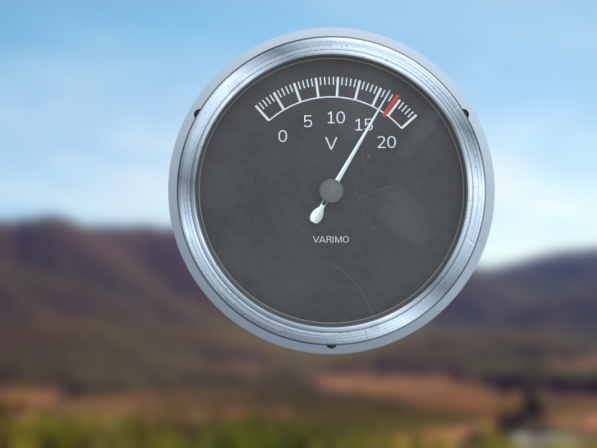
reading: 16; V
